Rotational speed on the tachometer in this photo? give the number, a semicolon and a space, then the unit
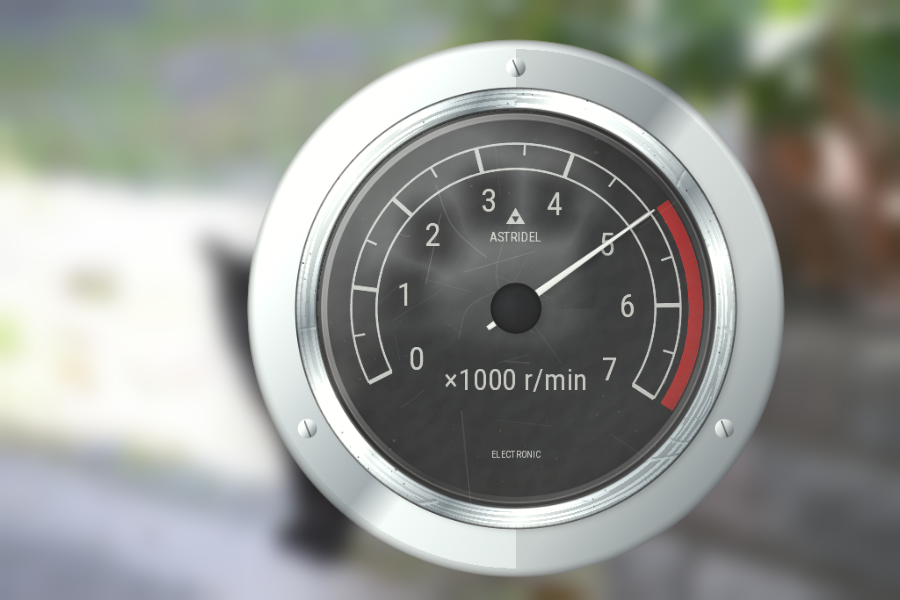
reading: 5000; rpm
